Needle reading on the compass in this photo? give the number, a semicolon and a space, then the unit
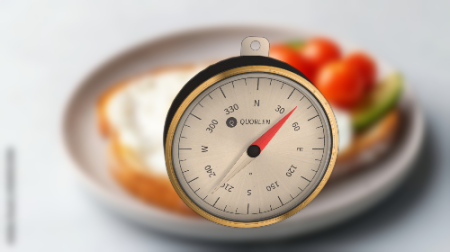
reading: 40; °
